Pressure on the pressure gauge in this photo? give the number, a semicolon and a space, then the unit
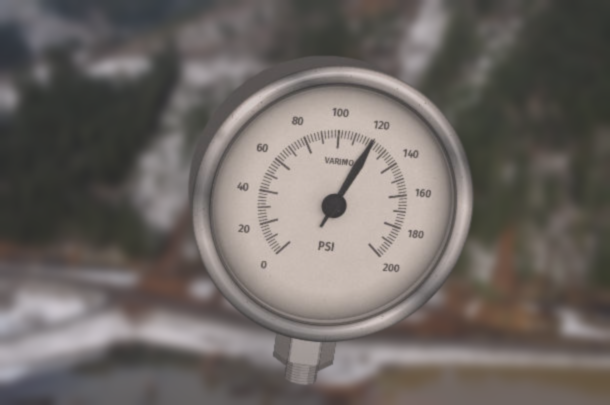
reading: 120; psi
